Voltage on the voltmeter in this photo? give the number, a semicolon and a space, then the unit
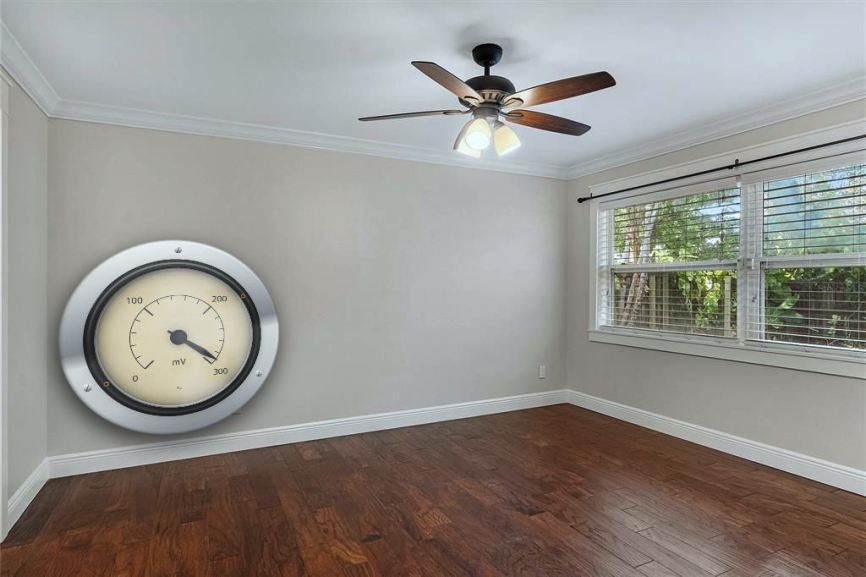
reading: 290; mV
